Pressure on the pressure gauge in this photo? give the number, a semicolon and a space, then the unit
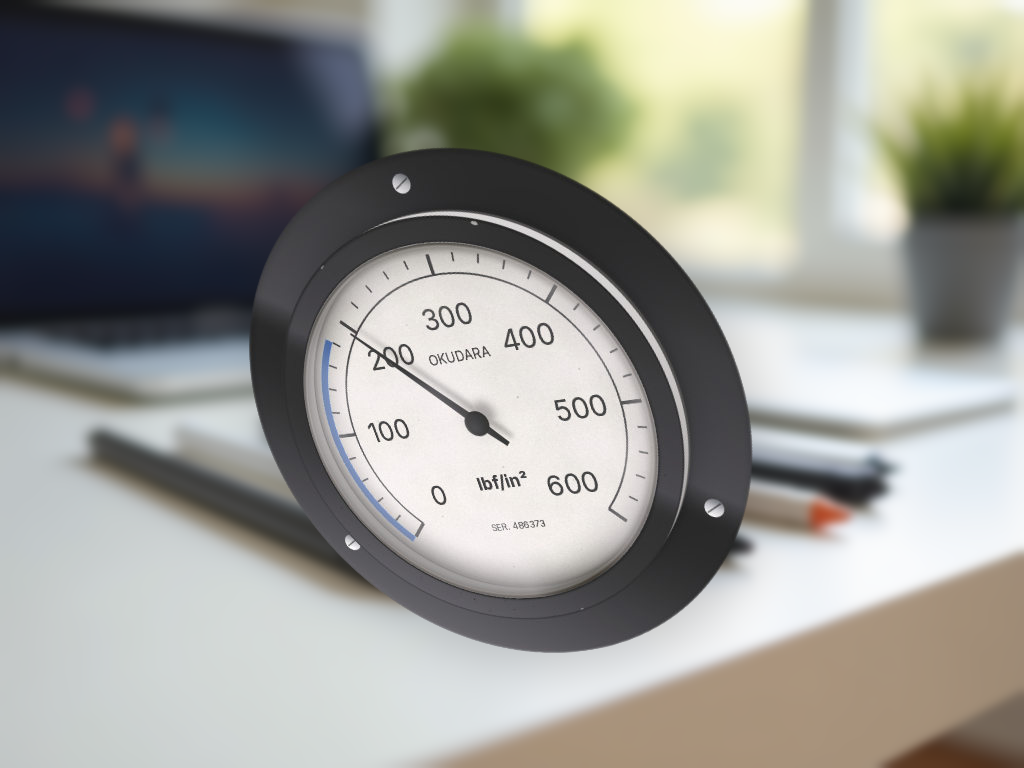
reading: 200; psi
